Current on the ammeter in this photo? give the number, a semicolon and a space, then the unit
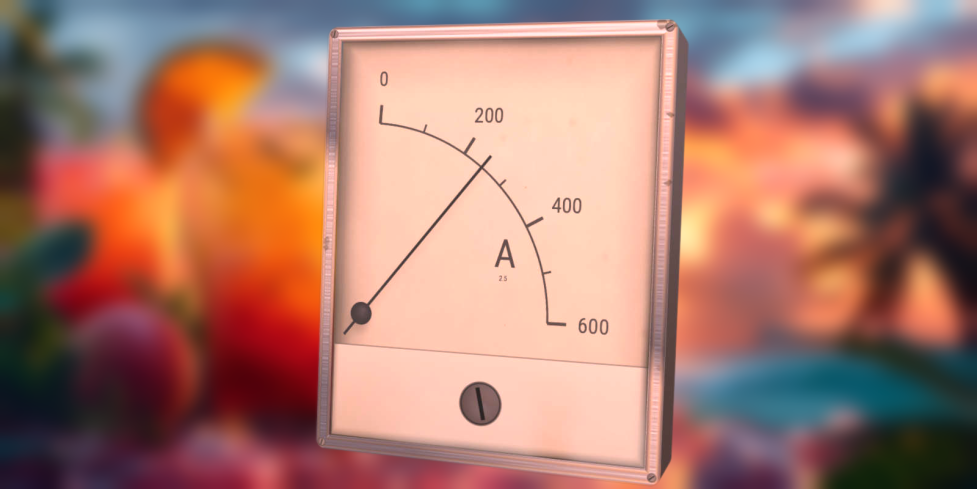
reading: 250; A
